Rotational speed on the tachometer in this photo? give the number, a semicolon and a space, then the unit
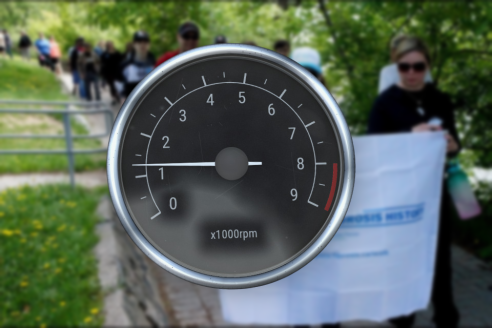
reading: 1250; rpm
